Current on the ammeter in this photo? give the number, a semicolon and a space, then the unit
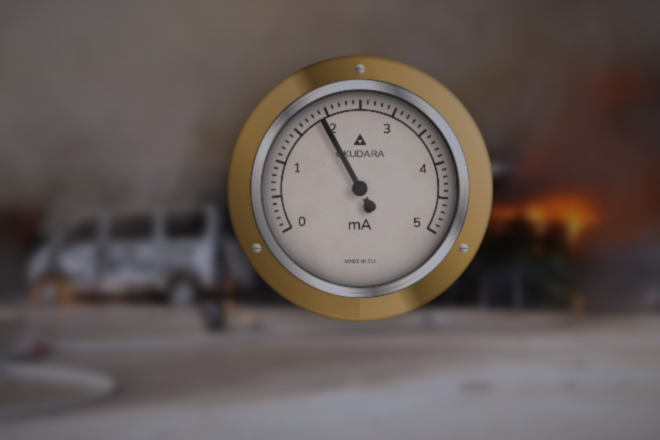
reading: 1.9; mA
